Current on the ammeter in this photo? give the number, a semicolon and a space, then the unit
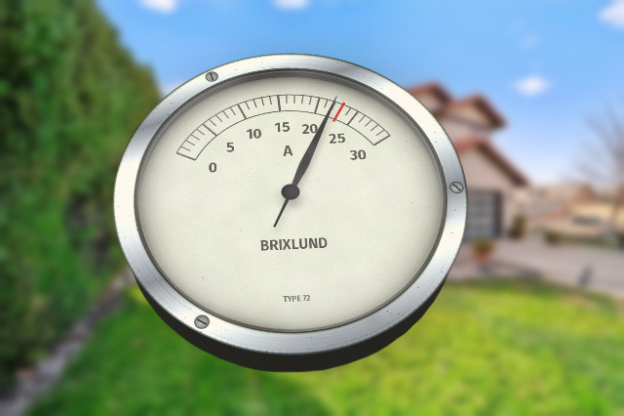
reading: 22; A
